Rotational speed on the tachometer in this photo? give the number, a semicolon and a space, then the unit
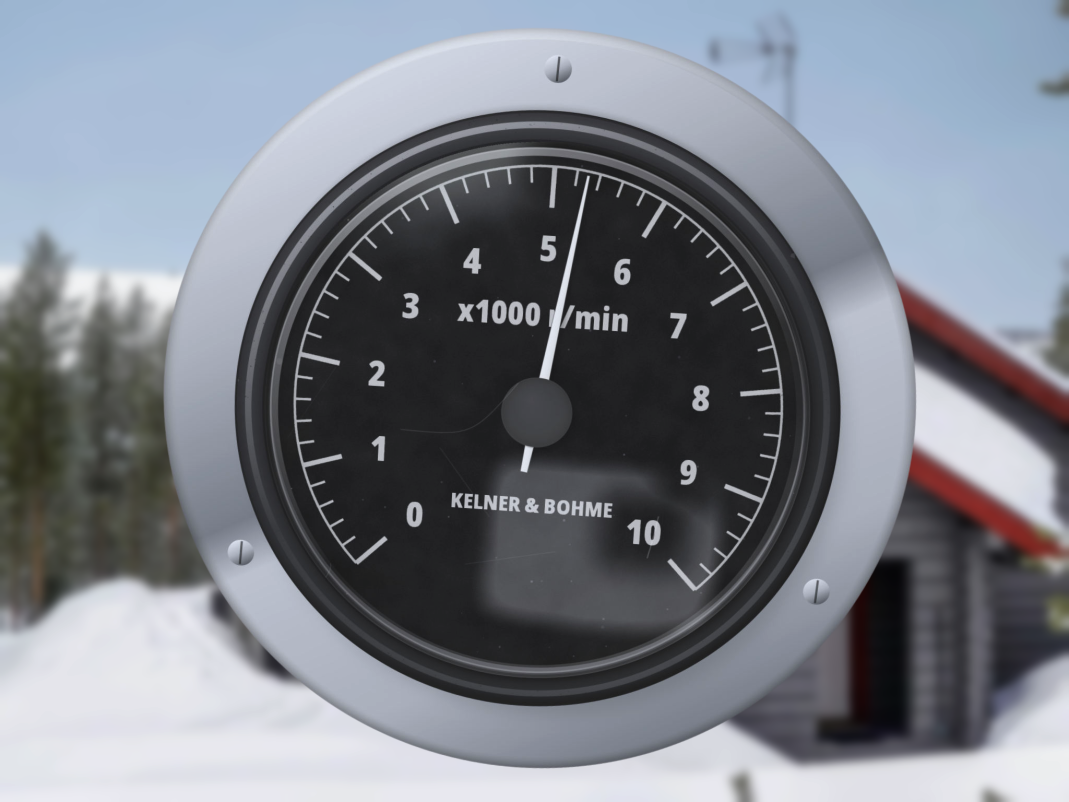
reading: 5300; rpm
